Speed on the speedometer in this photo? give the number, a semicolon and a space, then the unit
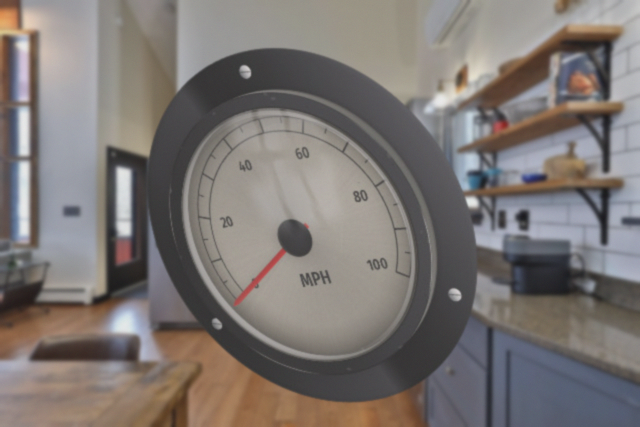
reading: 0; mph
